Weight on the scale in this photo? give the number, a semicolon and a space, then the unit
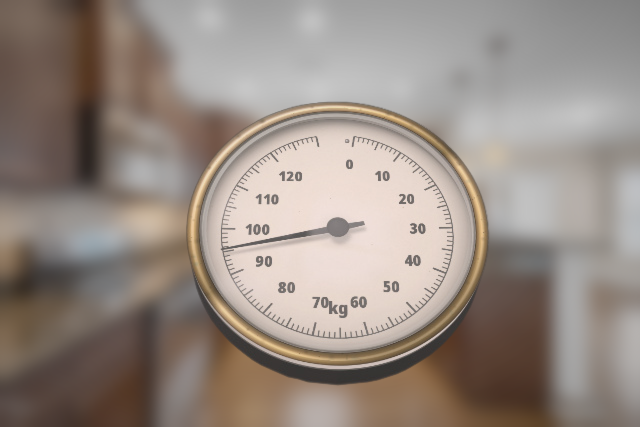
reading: 95; kg
